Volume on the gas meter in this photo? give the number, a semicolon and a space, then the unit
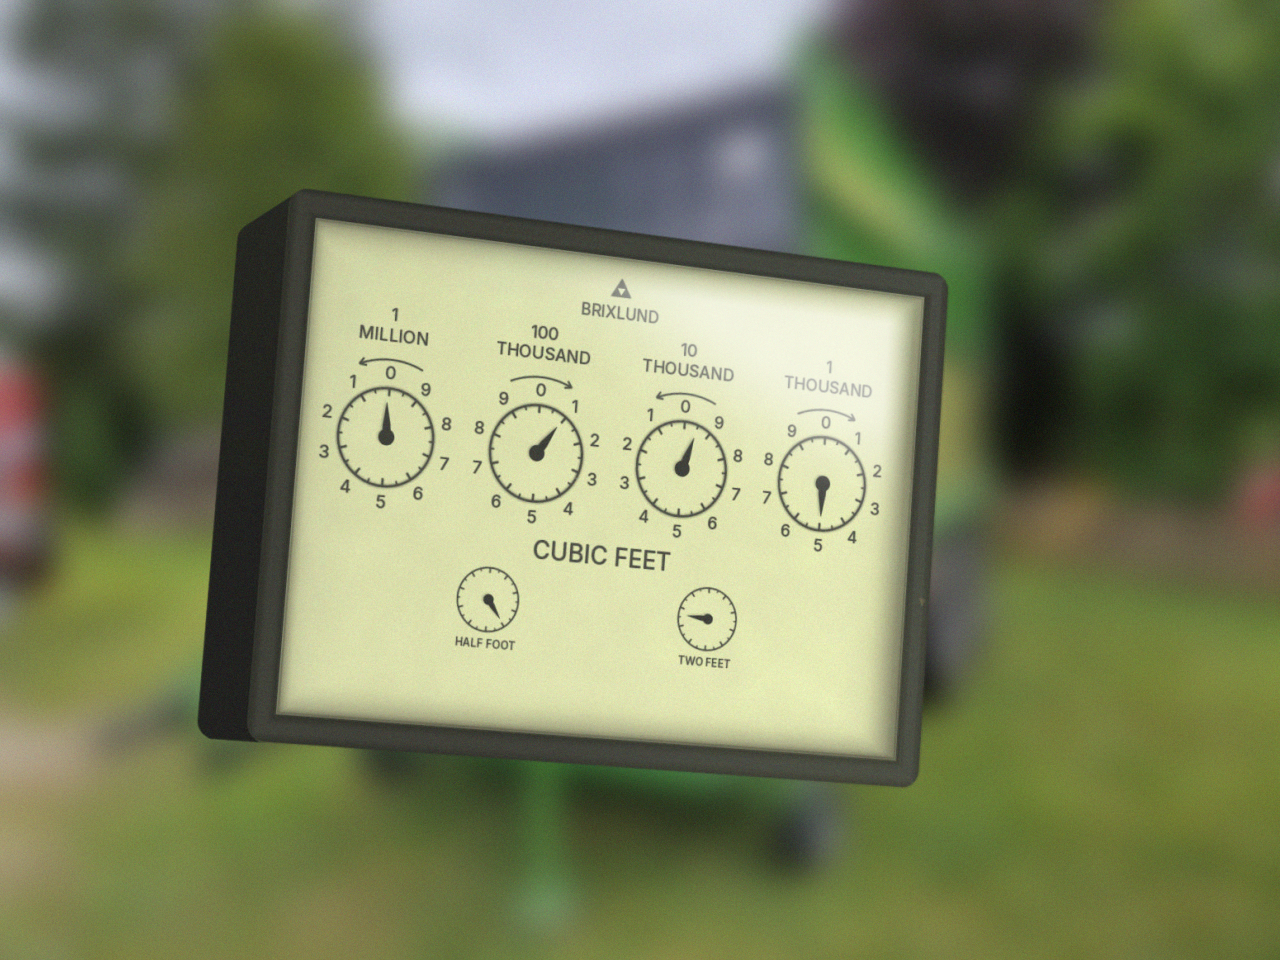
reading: 9500; ft³
